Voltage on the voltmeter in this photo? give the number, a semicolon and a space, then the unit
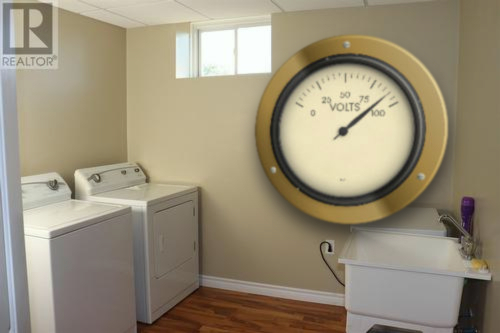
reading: 90; V
